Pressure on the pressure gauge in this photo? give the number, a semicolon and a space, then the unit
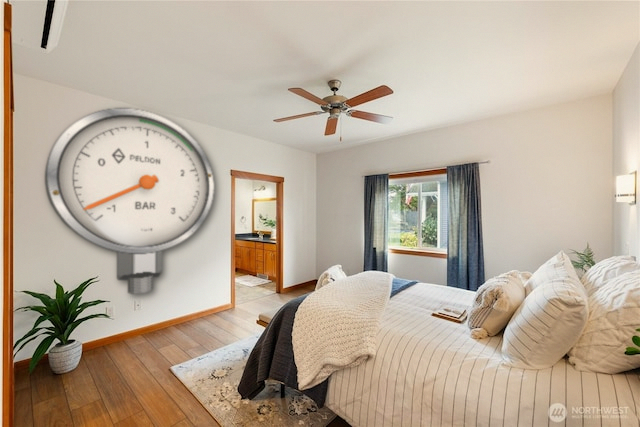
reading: -0.8; bar
